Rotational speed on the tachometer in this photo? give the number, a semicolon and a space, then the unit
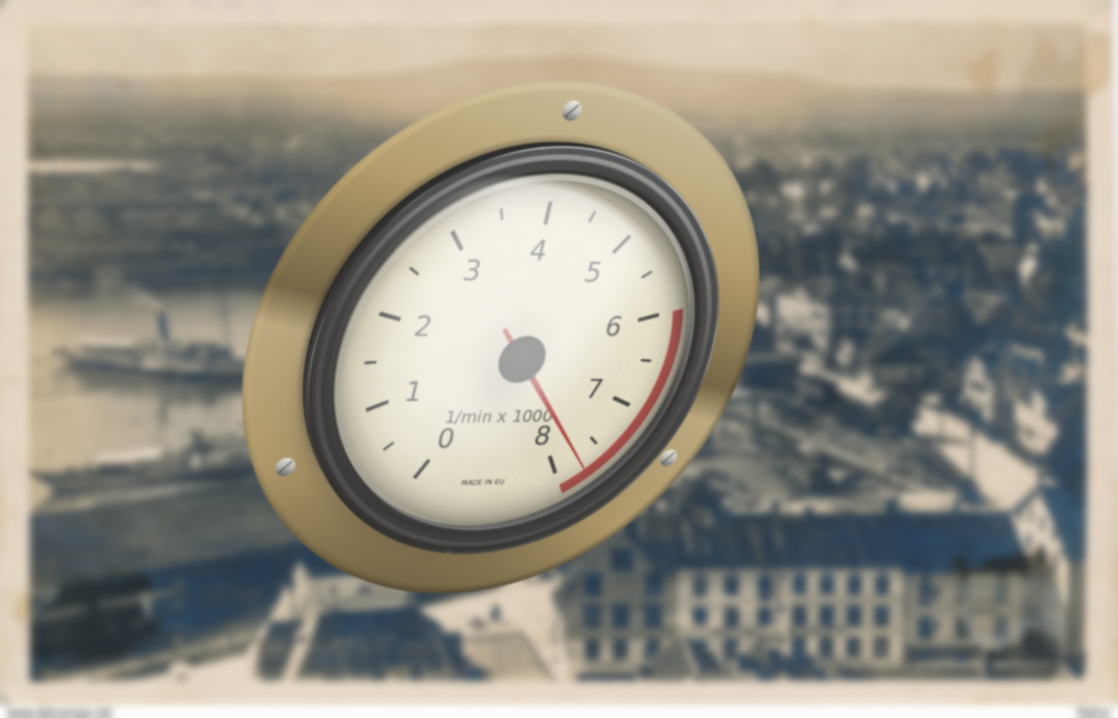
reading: 7750; rpm
